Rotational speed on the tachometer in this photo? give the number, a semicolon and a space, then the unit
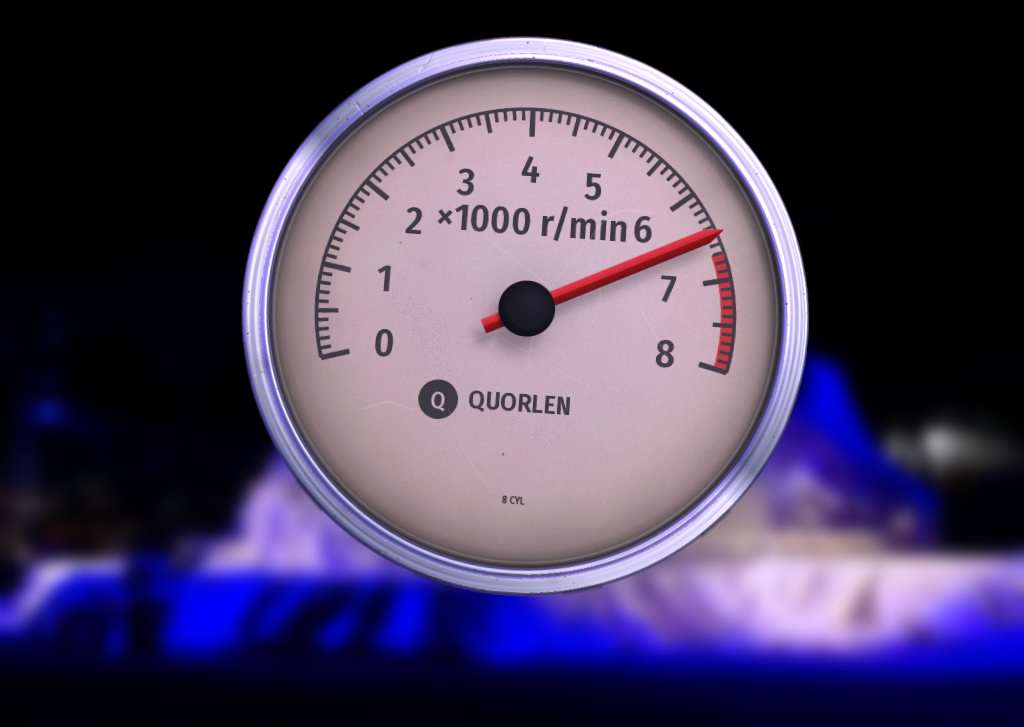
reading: 6500; rpm
